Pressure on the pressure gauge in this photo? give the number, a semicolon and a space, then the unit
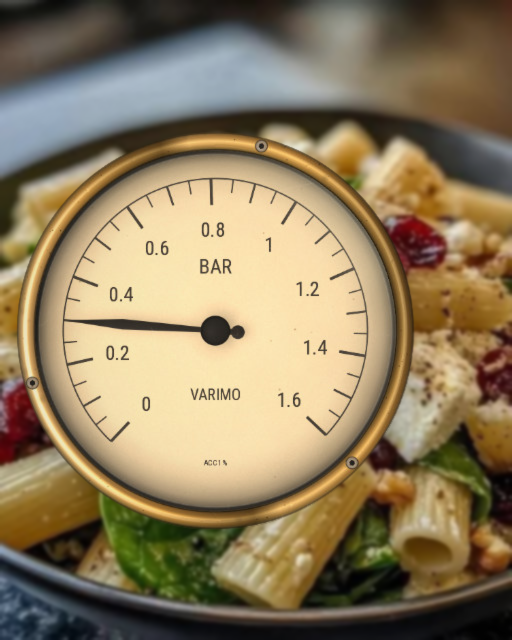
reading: 0.3; bar
